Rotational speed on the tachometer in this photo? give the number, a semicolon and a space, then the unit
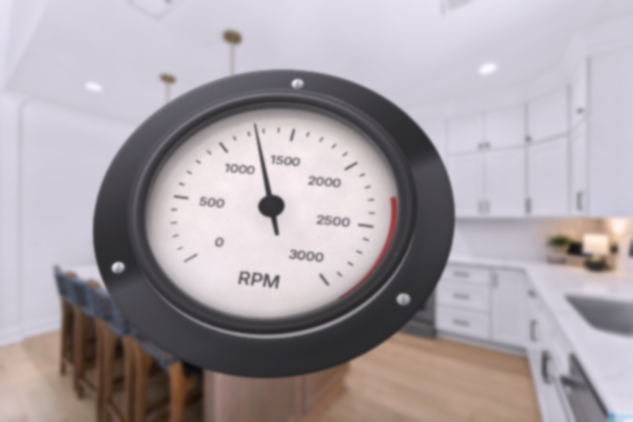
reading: 1250; rpm
